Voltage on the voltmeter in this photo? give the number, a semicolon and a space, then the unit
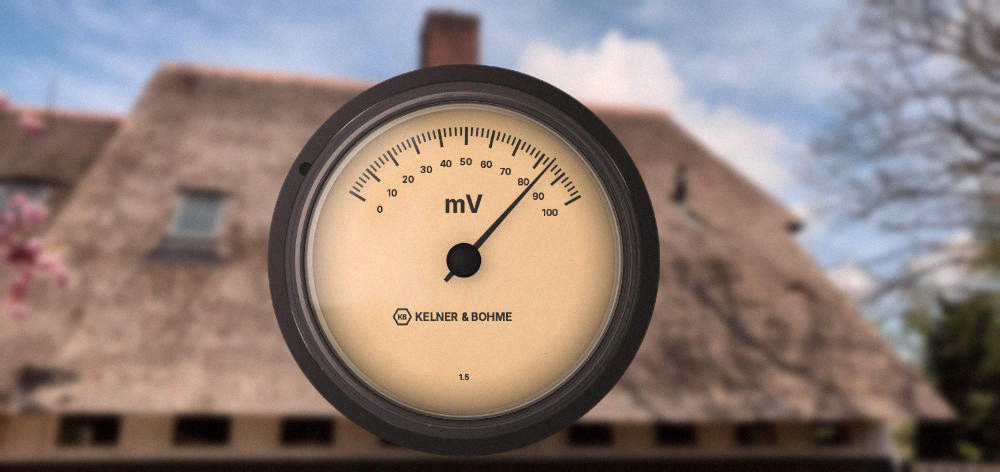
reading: 84; mV
